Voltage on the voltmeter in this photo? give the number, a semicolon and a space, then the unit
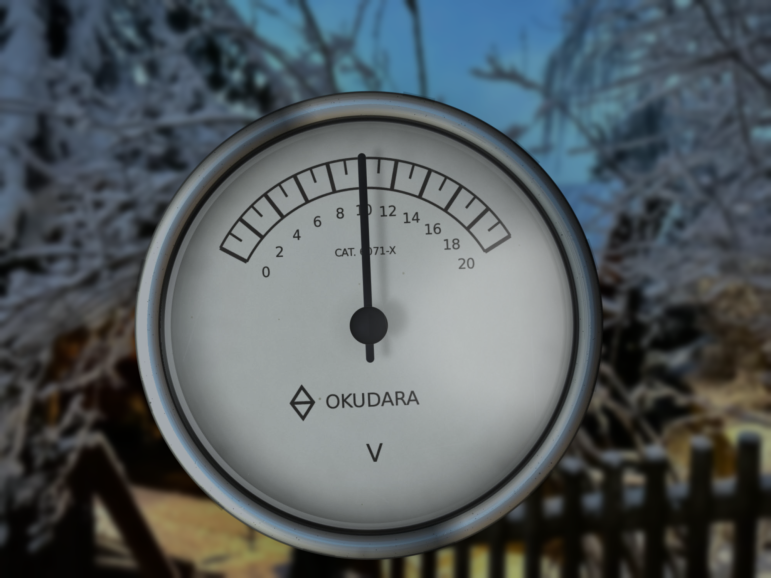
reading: 10; V
